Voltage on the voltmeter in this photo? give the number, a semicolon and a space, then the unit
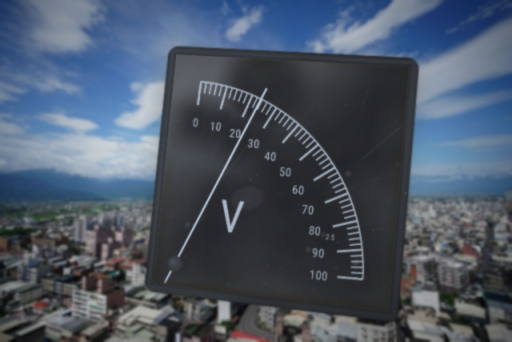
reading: 24; V
